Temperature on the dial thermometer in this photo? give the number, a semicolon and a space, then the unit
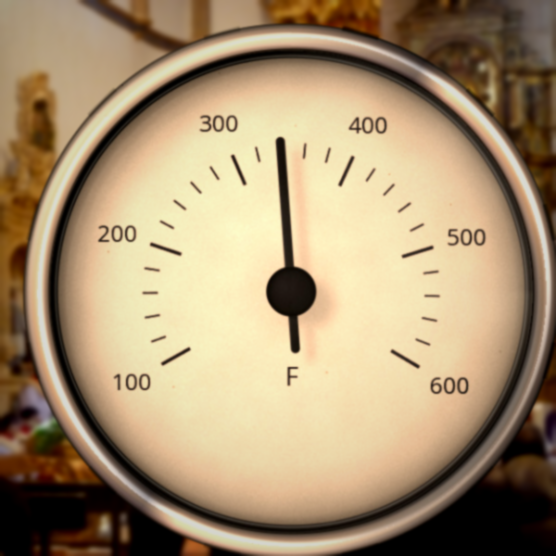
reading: 340; °F
